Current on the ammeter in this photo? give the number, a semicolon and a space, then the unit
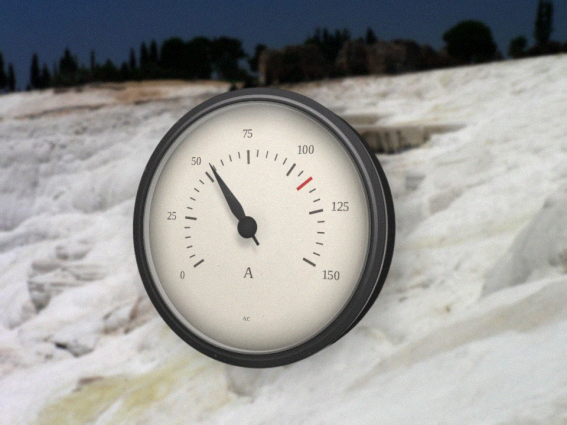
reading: 55; A
